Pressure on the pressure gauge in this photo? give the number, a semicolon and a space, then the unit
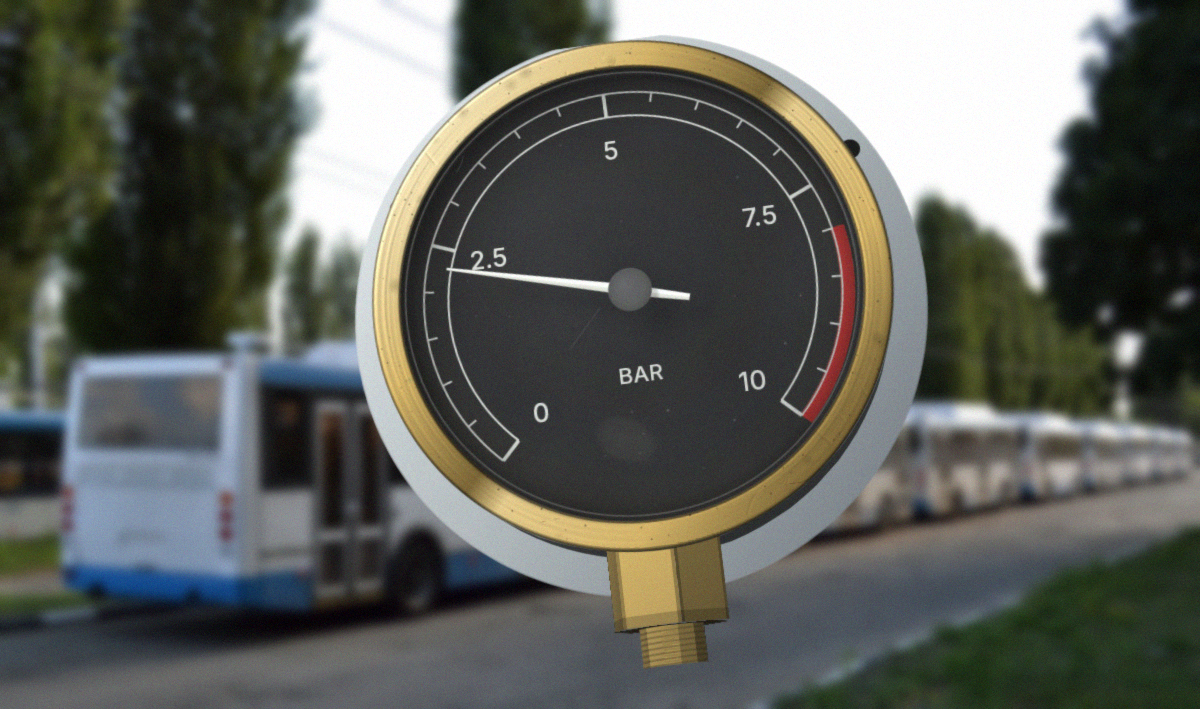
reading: 2.25; bar
